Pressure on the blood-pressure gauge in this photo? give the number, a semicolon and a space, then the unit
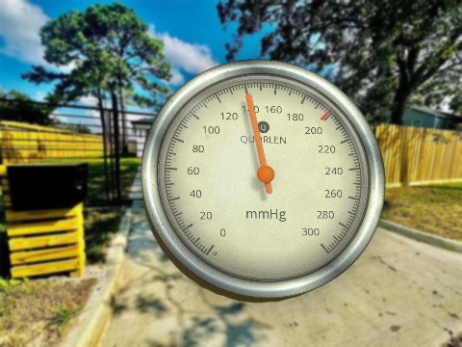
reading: 140; mmHg
